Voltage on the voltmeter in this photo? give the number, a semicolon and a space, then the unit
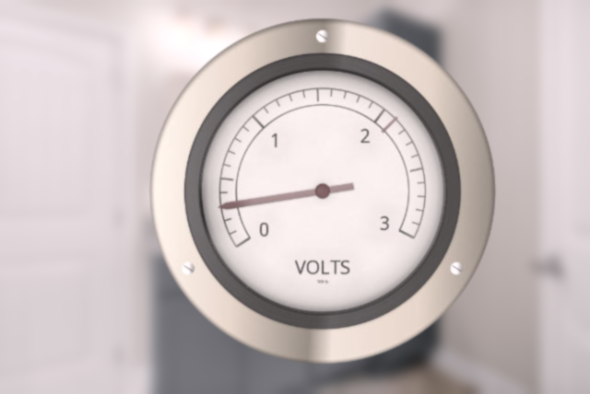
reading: 0.3; V
